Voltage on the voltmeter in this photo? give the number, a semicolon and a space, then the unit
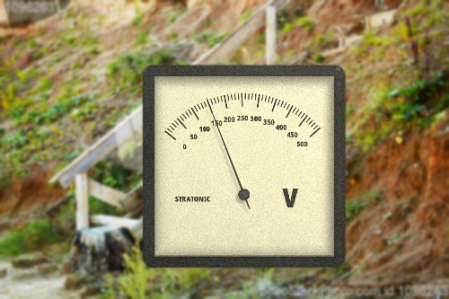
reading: 150; V
